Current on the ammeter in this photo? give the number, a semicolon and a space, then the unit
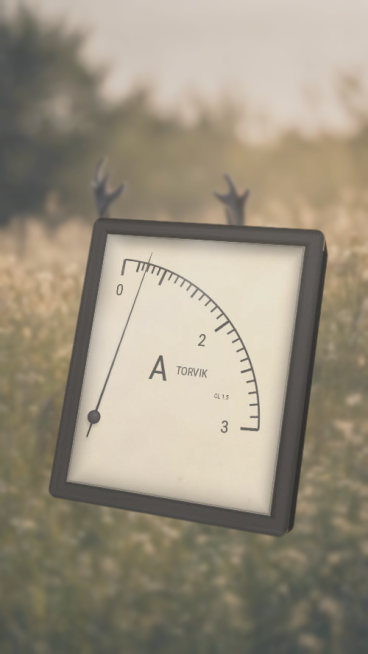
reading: 0.7; A
